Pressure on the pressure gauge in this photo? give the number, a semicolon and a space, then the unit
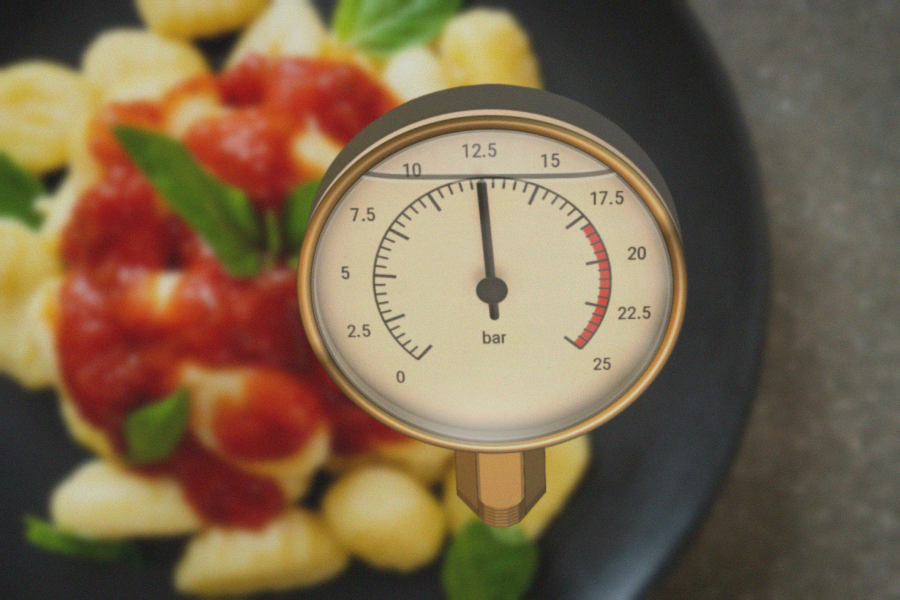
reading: 12.5; bar
